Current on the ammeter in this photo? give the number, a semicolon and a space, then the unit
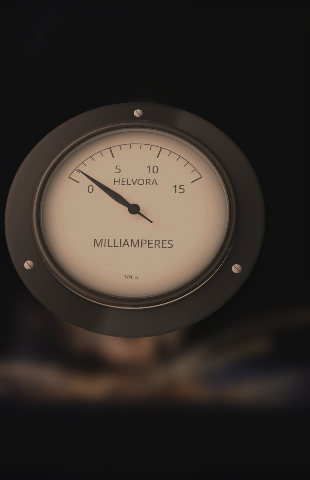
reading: 1; mA
